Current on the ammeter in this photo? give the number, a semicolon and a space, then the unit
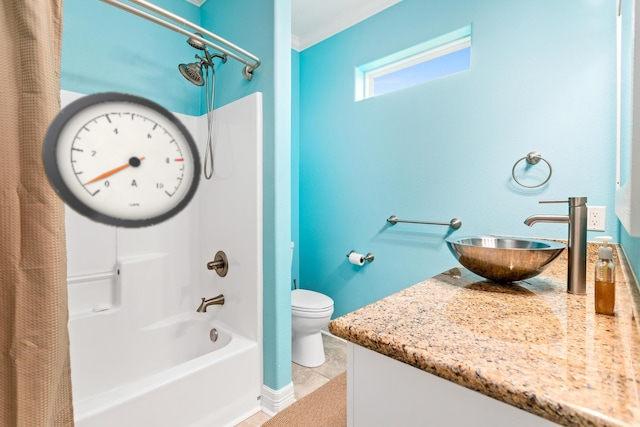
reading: 0.5; A
